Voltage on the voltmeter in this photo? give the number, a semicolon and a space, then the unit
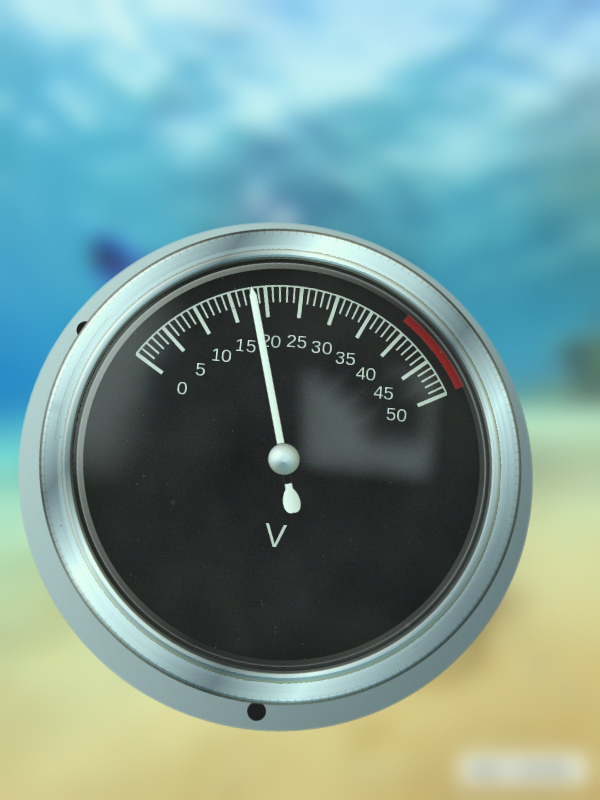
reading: 18; V
